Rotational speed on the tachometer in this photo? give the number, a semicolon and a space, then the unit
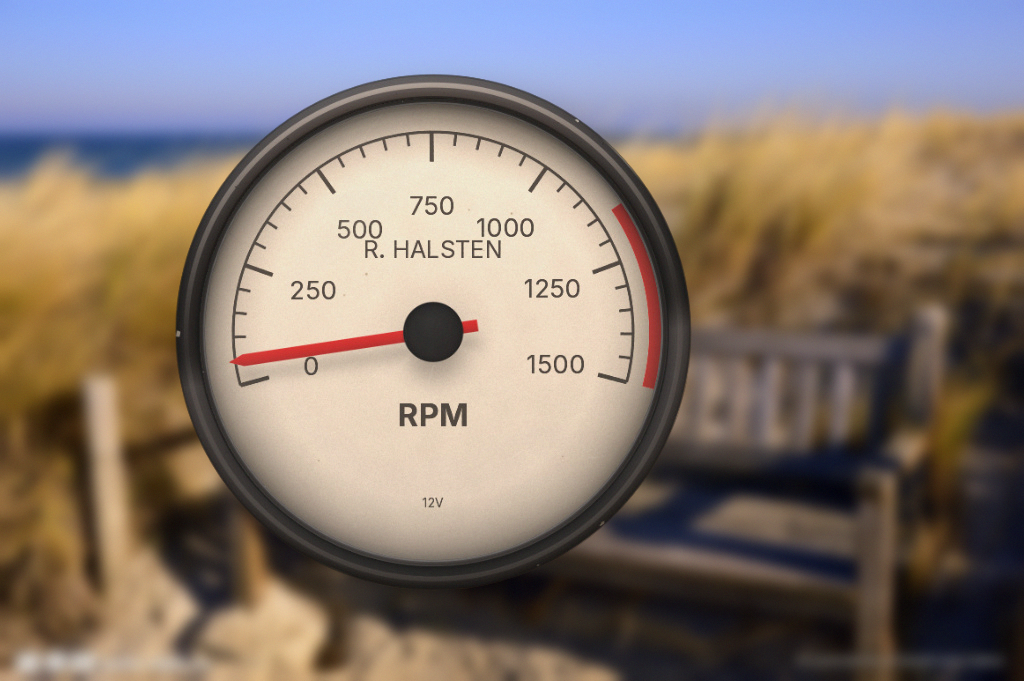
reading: 50; rpm
